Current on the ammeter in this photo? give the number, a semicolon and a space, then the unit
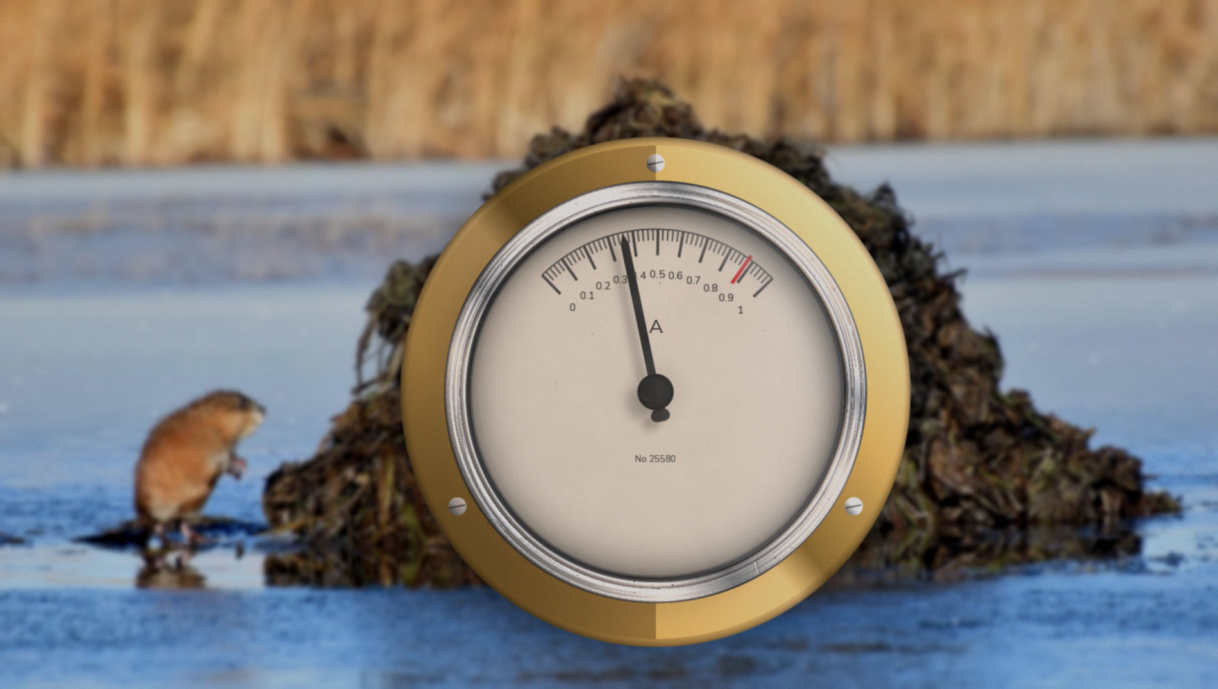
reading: 0.36; A
